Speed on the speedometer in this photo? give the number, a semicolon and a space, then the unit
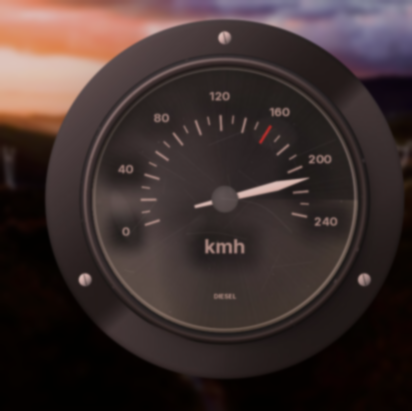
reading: 210; km/h
